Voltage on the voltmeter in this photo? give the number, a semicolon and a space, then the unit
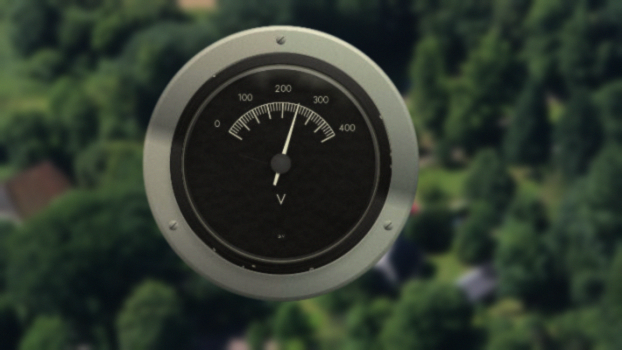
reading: 250; V
